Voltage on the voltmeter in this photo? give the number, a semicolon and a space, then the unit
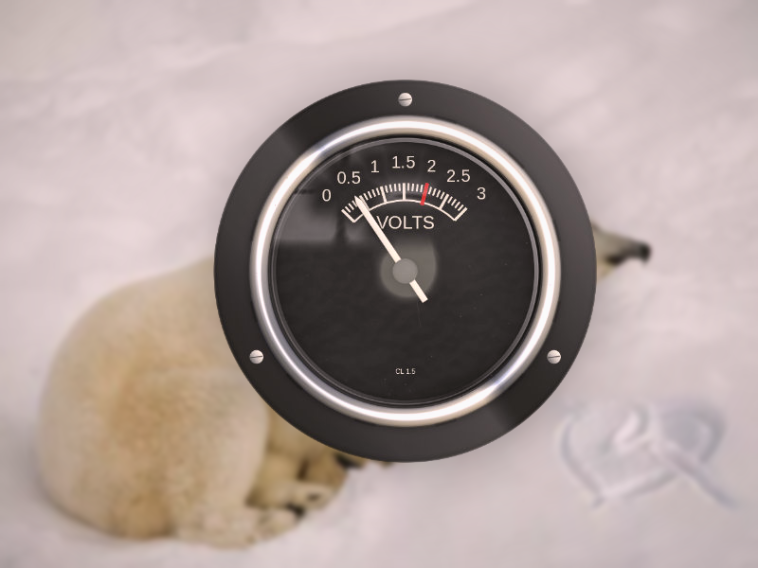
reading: 0.4; V
